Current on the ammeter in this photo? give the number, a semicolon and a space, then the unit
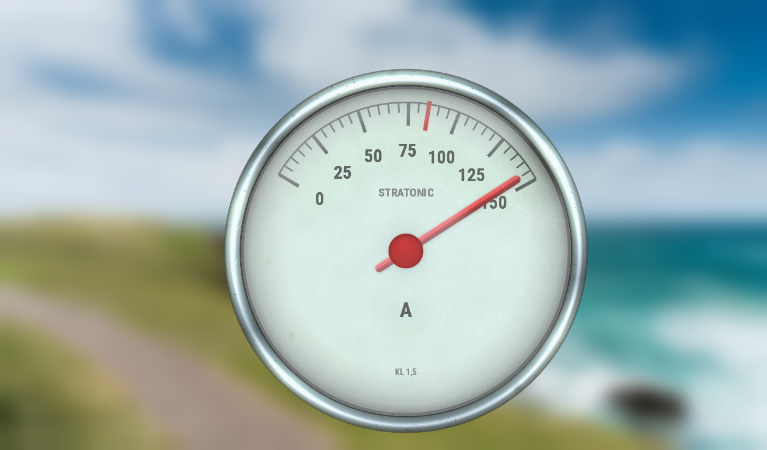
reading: 145; A
